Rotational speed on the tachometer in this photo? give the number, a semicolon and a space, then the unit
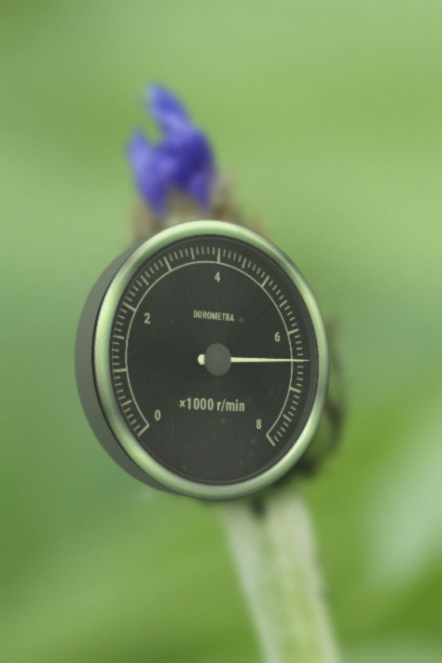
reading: 6500; rpm
